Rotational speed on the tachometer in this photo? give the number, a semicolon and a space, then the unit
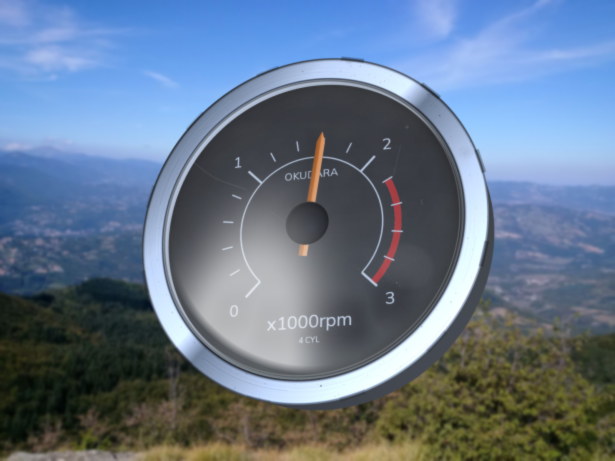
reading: 1600; rpm
